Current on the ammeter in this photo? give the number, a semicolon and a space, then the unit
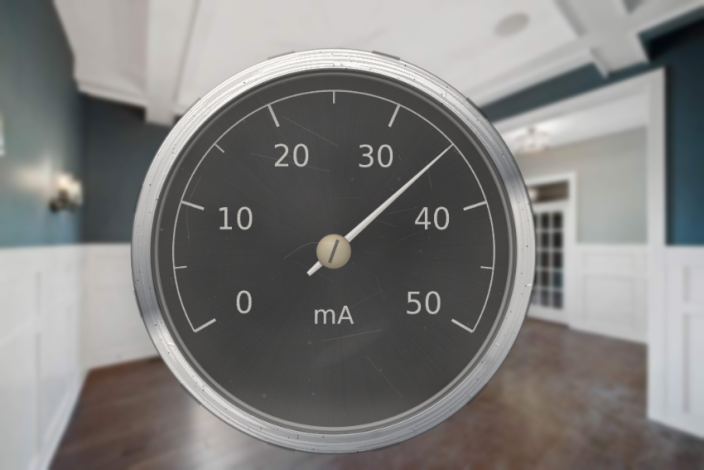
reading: 35; mA
